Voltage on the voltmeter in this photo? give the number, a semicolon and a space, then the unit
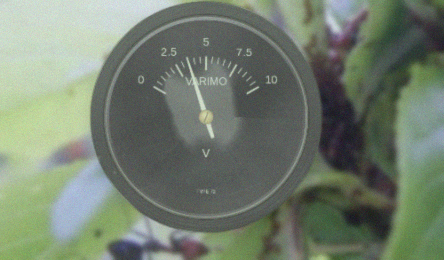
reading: 3.5; V
